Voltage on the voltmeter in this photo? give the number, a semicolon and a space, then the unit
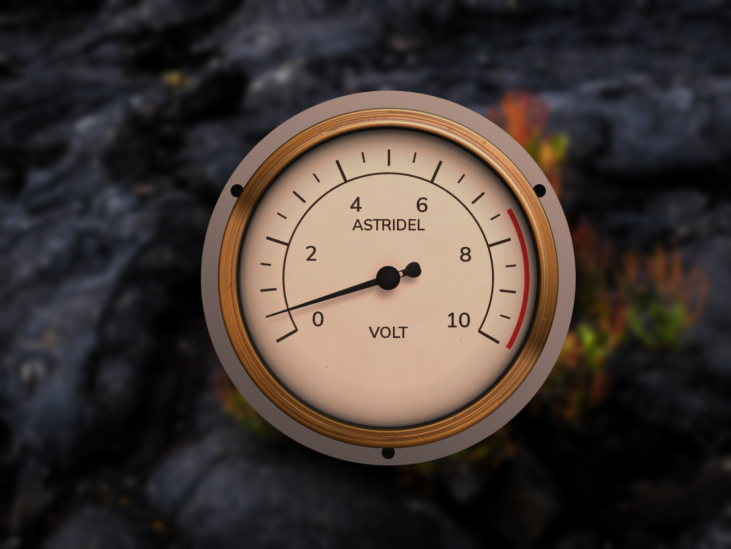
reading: 0.5; V
